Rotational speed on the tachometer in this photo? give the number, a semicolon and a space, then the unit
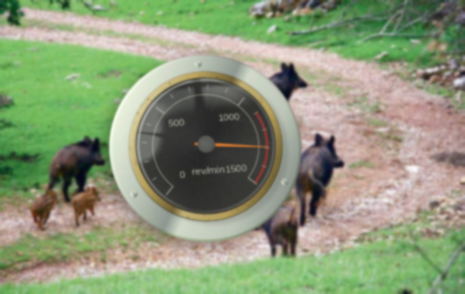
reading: 1300; rpm
